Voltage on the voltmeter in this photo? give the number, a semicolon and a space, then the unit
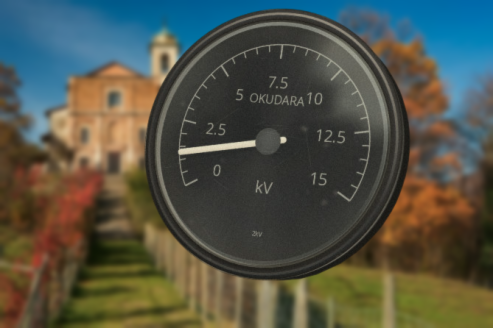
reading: 1.25; kV
